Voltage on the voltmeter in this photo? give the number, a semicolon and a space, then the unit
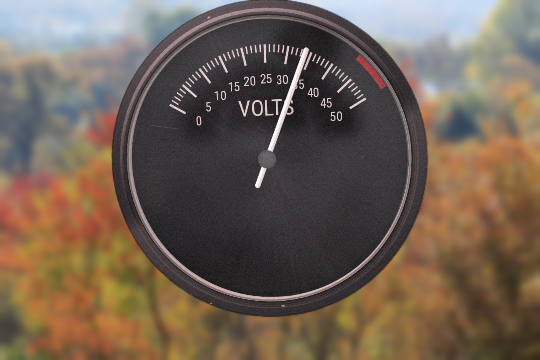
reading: 34; V
